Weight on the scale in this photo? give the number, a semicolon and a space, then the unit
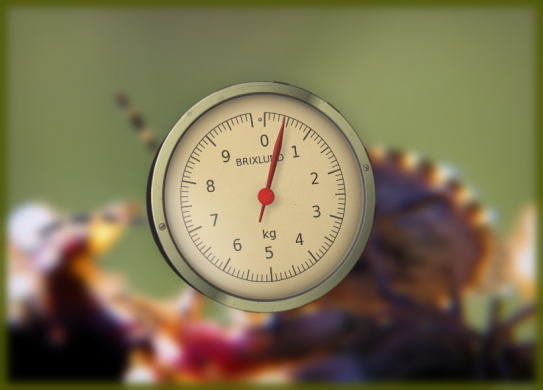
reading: 0.4; kg
